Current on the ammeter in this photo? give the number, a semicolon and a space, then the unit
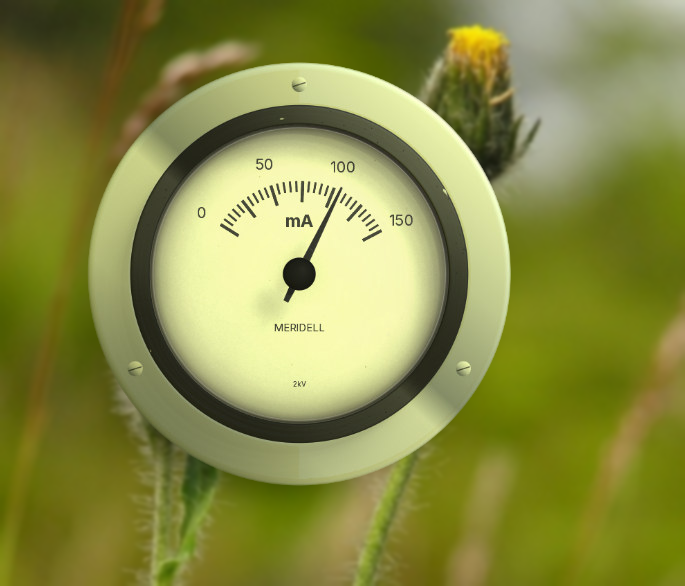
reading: 105; mA
